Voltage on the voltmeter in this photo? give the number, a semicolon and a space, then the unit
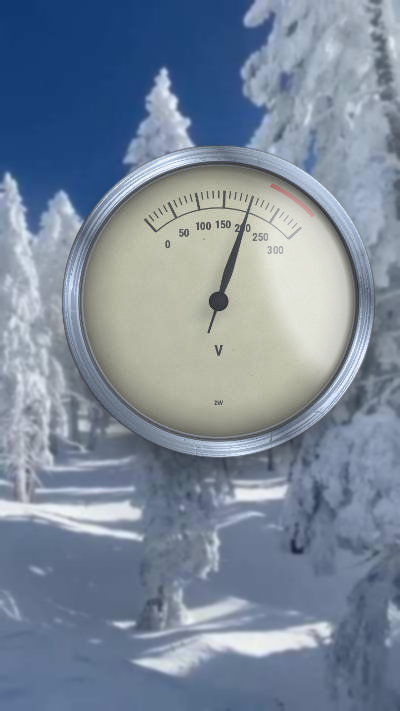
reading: 200; V
